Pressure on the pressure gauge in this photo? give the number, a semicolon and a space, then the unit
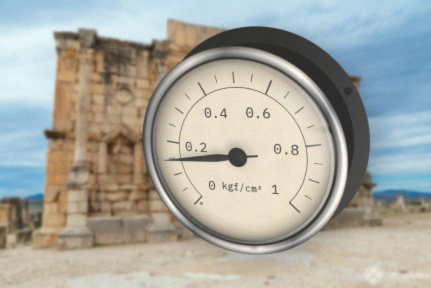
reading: 0.15; kg/cm²
